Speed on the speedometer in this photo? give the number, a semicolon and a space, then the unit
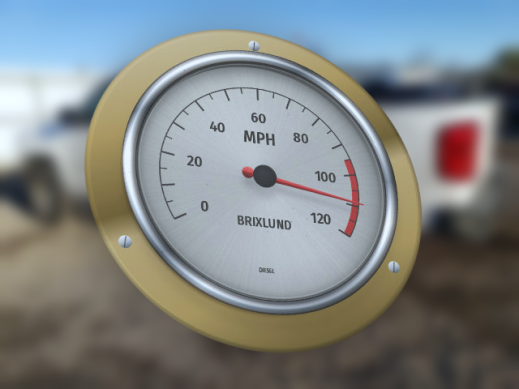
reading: 110; mph
